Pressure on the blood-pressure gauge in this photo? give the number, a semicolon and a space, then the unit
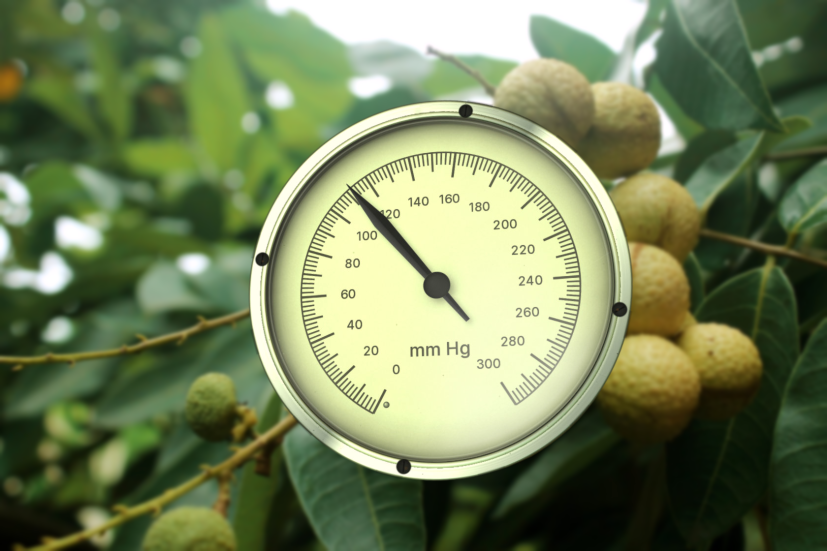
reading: 112; mmHg
